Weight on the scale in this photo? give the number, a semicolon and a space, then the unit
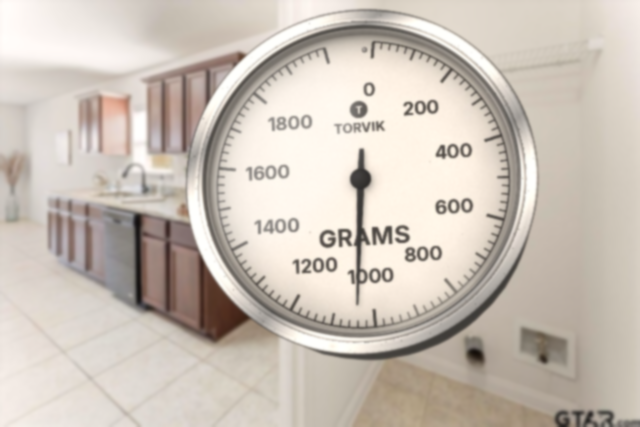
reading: 1040; g
